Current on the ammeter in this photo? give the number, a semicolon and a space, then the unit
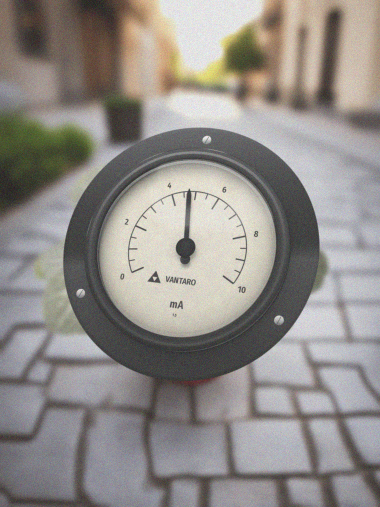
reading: 4.75; mA
